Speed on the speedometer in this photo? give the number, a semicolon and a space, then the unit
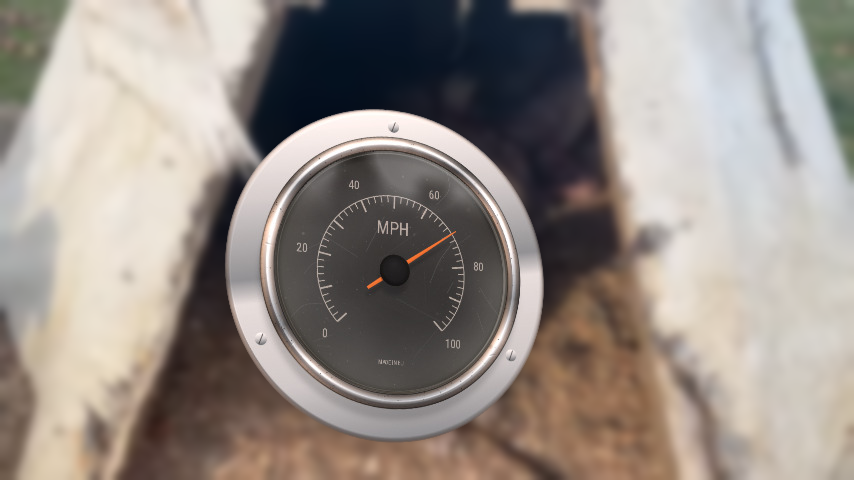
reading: 70; mph
